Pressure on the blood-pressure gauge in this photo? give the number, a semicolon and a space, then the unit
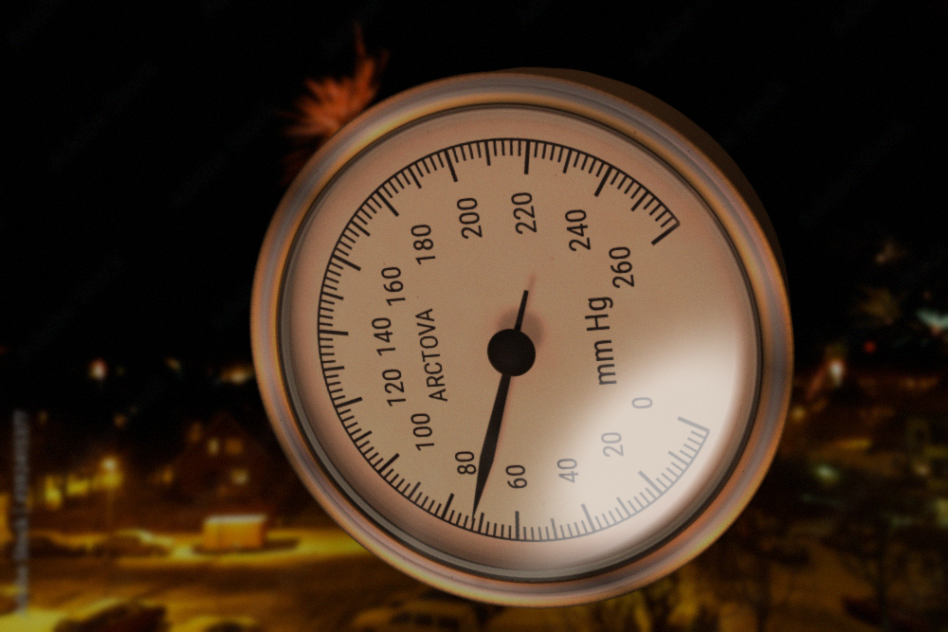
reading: 72; mmHg
